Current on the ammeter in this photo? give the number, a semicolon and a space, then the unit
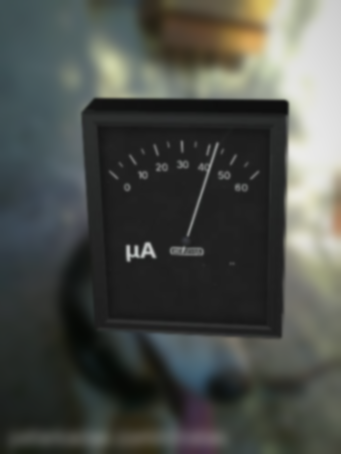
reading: 42.5; µA
